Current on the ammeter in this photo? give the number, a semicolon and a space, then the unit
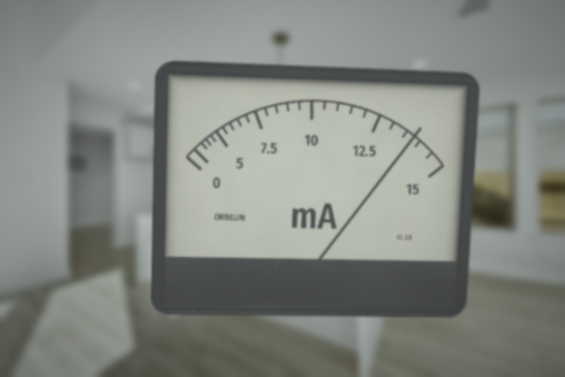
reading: 13.75; mA
